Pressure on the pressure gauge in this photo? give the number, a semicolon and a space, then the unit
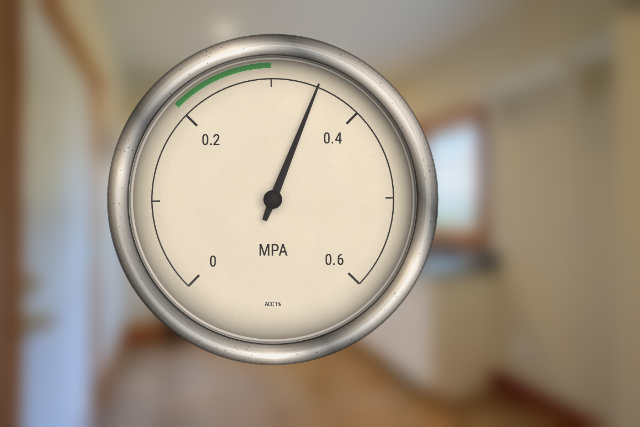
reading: 0.35; MPa
